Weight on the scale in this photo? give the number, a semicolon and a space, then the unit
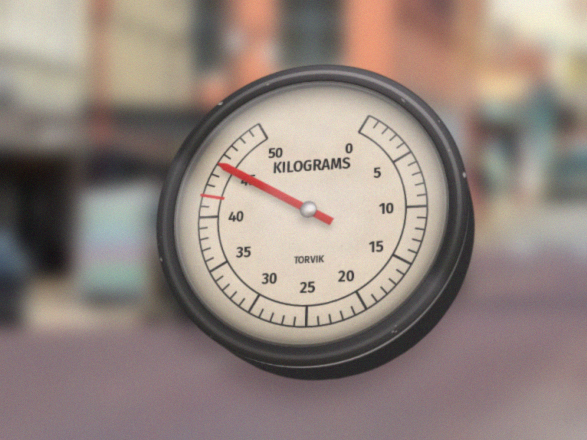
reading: 45; kg
